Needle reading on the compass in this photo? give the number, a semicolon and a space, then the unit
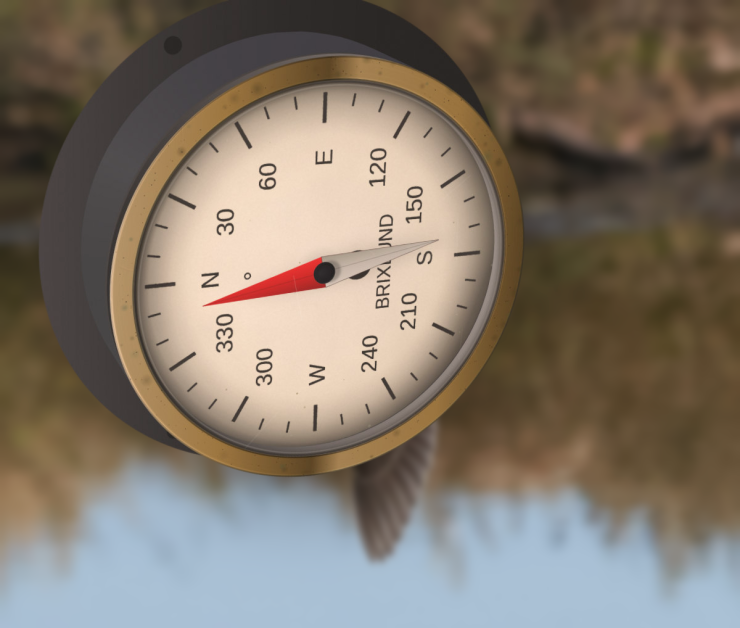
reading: 350; °
